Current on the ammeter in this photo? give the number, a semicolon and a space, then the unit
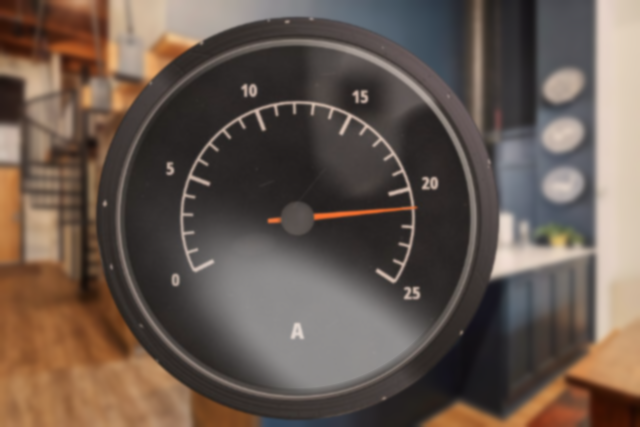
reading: 21; A
